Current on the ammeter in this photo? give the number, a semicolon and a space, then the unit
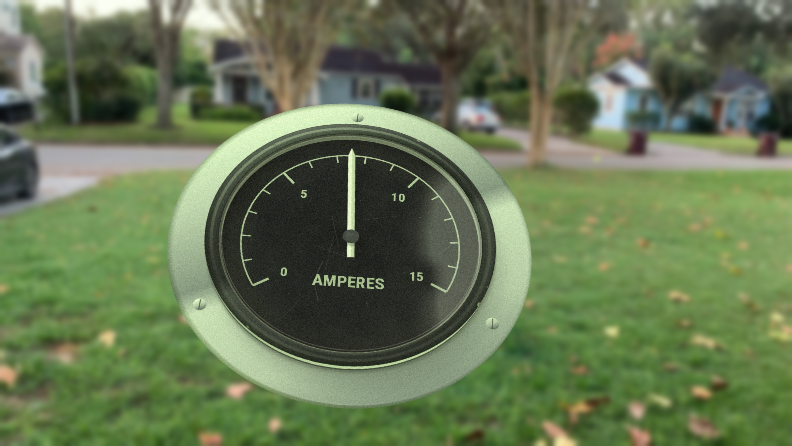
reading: 7.5; A
